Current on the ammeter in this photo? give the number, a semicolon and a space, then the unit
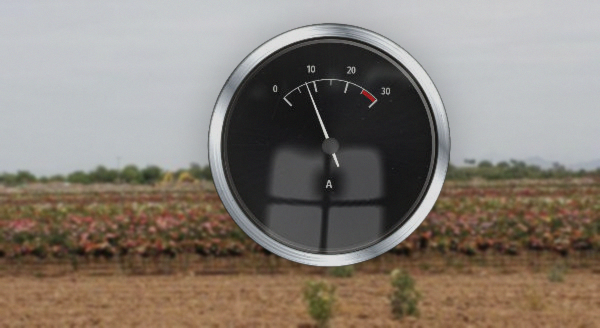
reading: 7.5; A
